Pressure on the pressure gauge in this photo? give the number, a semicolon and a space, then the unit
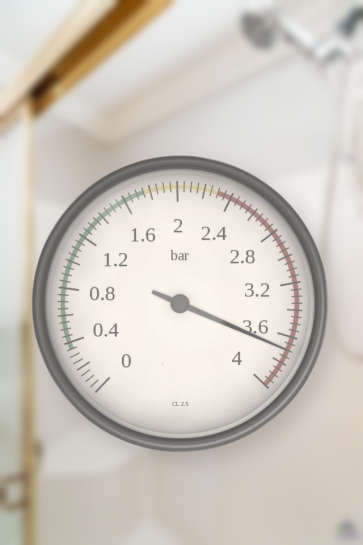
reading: 3.7; bar
